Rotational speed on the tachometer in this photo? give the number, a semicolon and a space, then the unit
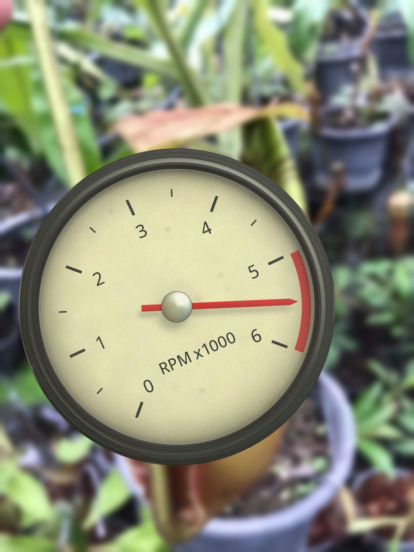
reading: 5500; rpm
